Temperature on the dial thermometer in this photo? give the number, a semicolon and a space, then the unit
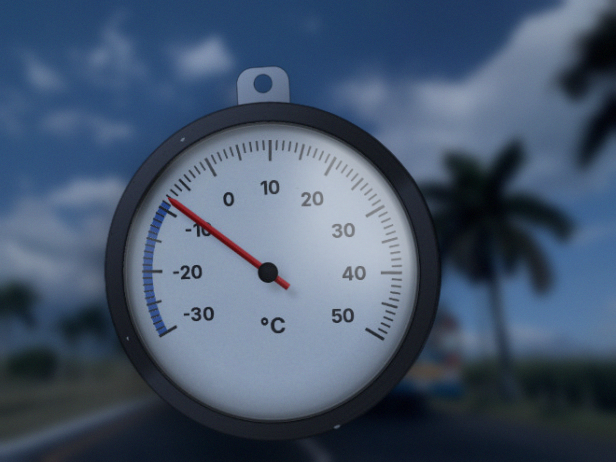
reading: -8; °C
